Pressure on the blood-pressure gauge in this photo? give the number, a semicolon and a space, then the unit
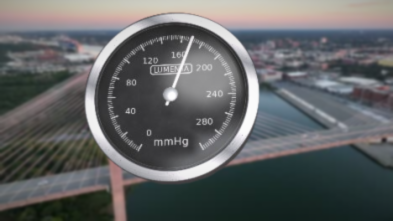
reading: 170; mmHg
